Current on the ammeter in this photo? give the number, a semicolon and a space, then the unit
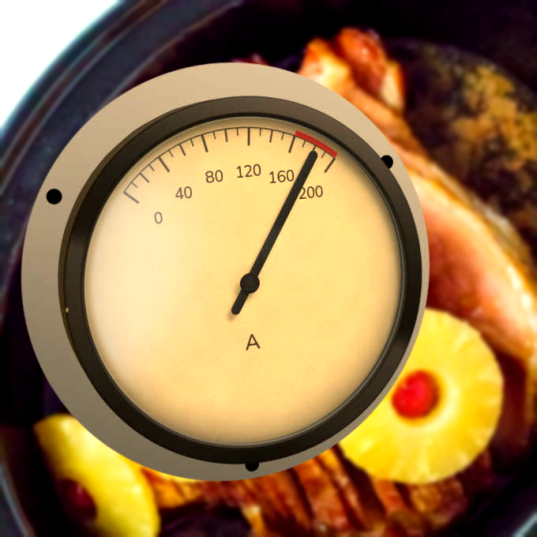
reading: 180; A
